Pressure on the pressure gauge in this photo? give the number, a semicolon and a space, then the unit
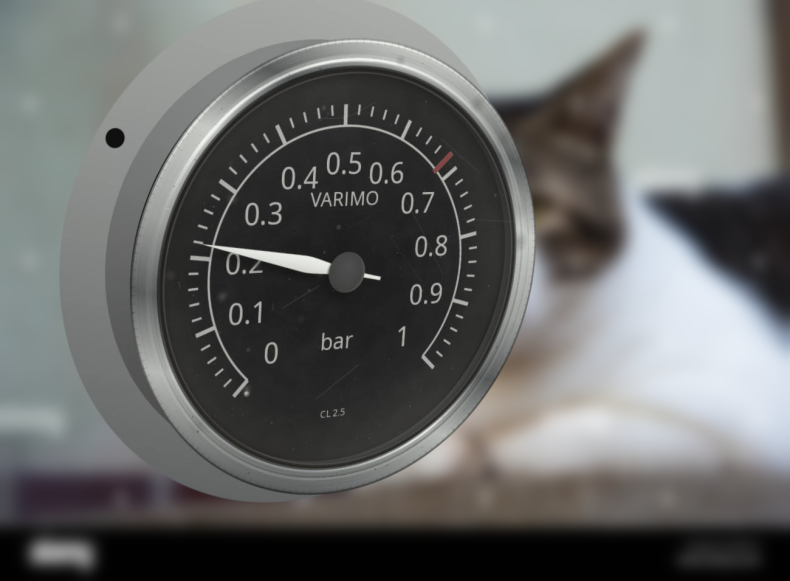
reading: 0.22; bar
